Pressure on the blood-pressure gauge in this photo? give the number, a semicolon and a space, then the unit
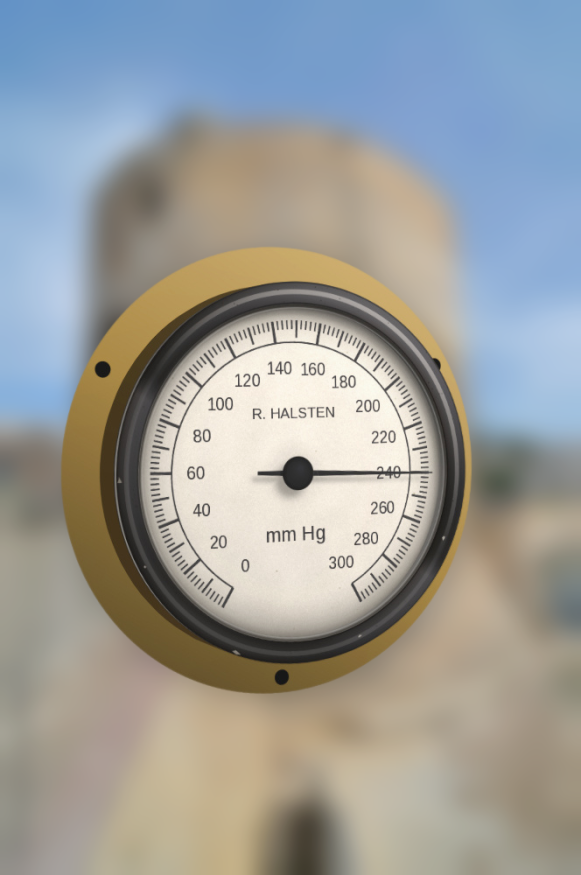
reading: 240; mmHg
